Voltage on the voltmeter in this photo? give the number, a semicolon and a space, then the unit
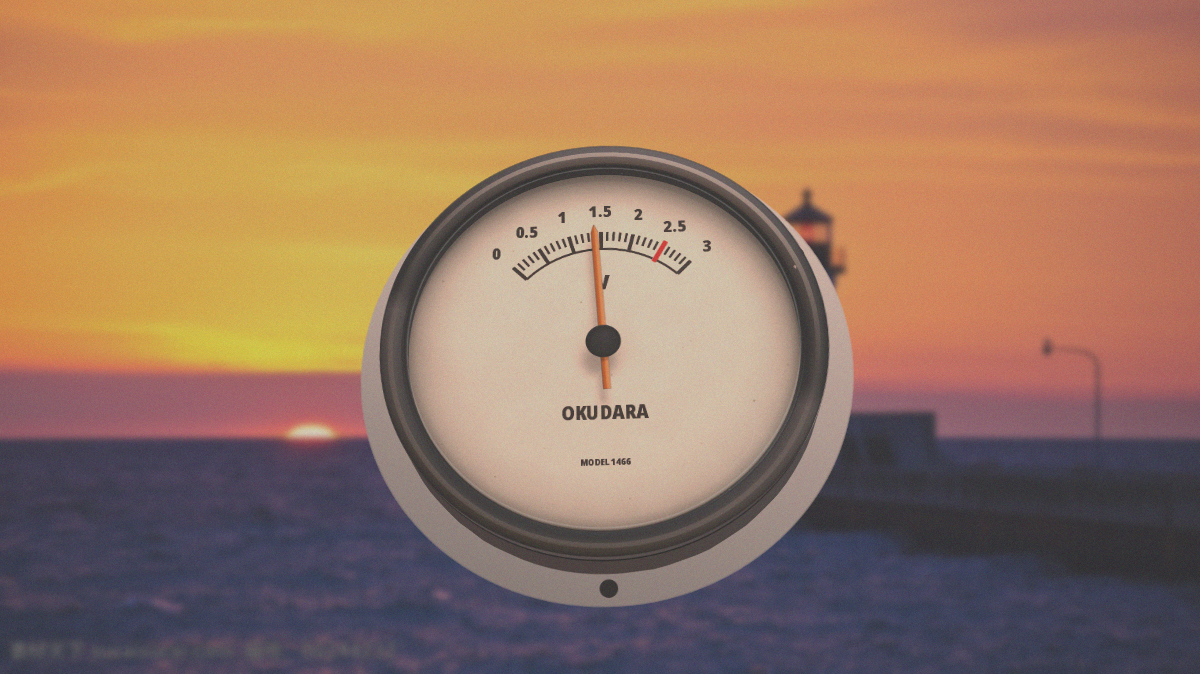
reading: 1.4; V
